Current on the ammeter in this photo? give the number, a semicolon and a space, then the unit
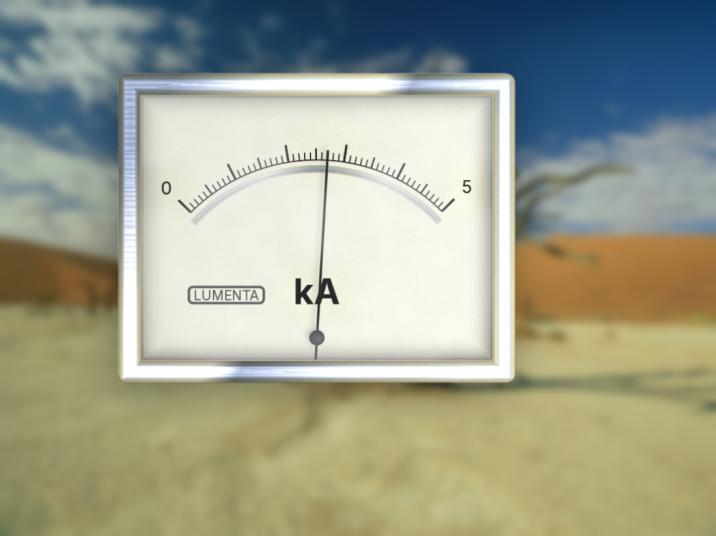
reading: 2.7; kA
